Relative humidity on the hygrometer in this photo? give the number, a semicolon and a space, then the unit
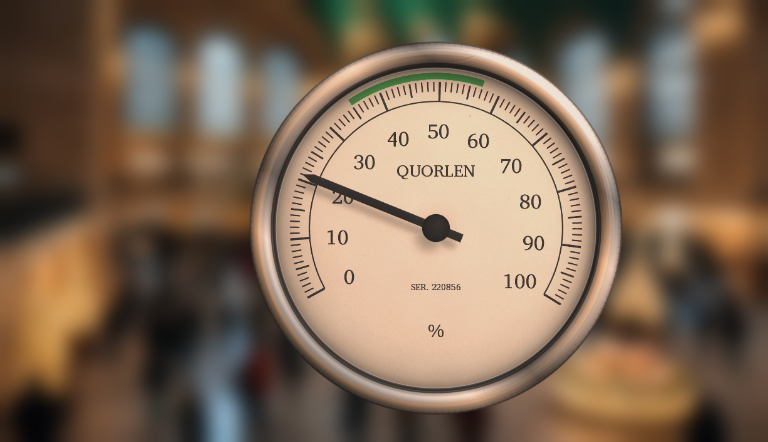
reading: 21; %
